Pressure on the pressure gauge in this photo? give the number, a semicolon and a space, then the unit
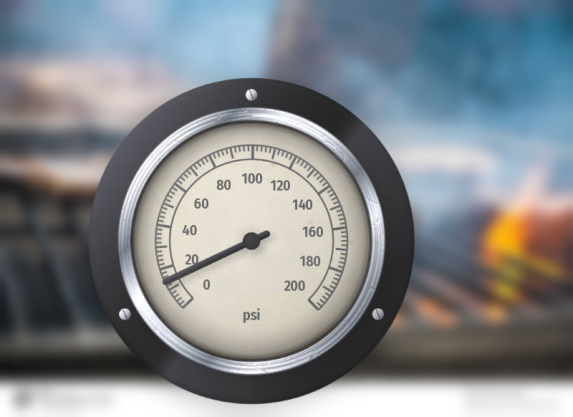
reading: 14; psi
